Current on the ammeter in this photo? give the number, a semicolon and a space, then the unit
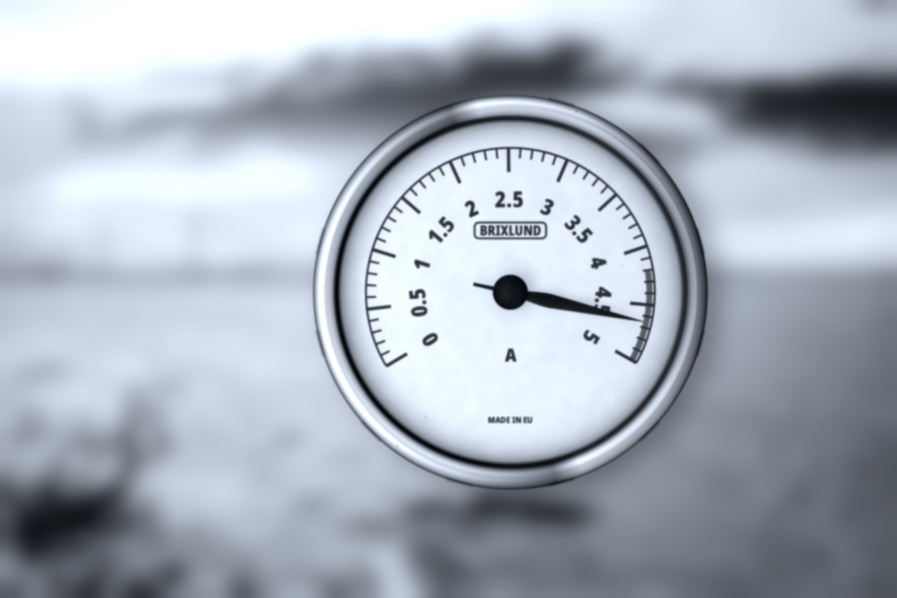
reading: 4.65; A
